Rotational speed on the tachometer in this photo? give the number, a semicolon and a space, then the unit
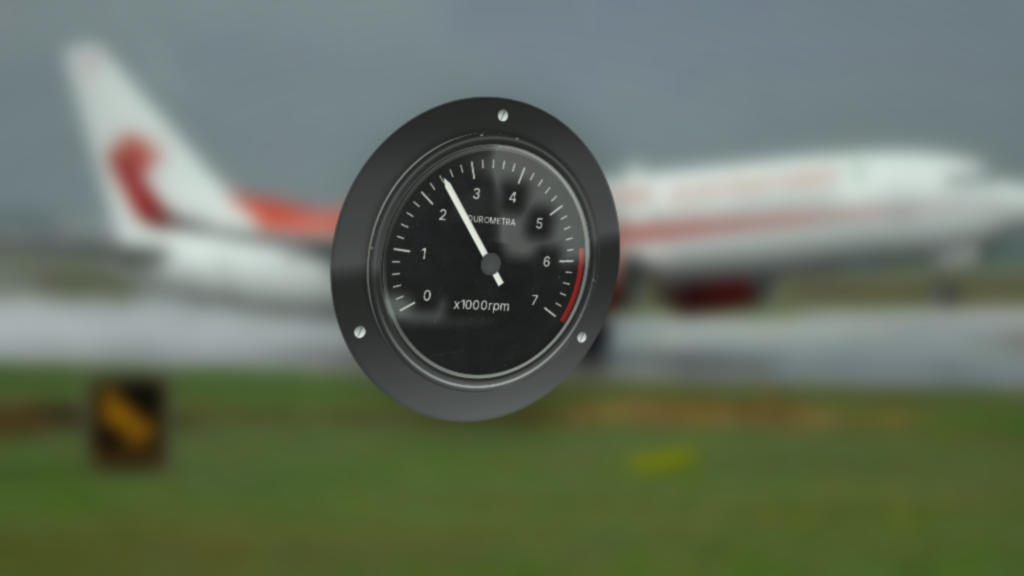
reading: 2400; rpm
